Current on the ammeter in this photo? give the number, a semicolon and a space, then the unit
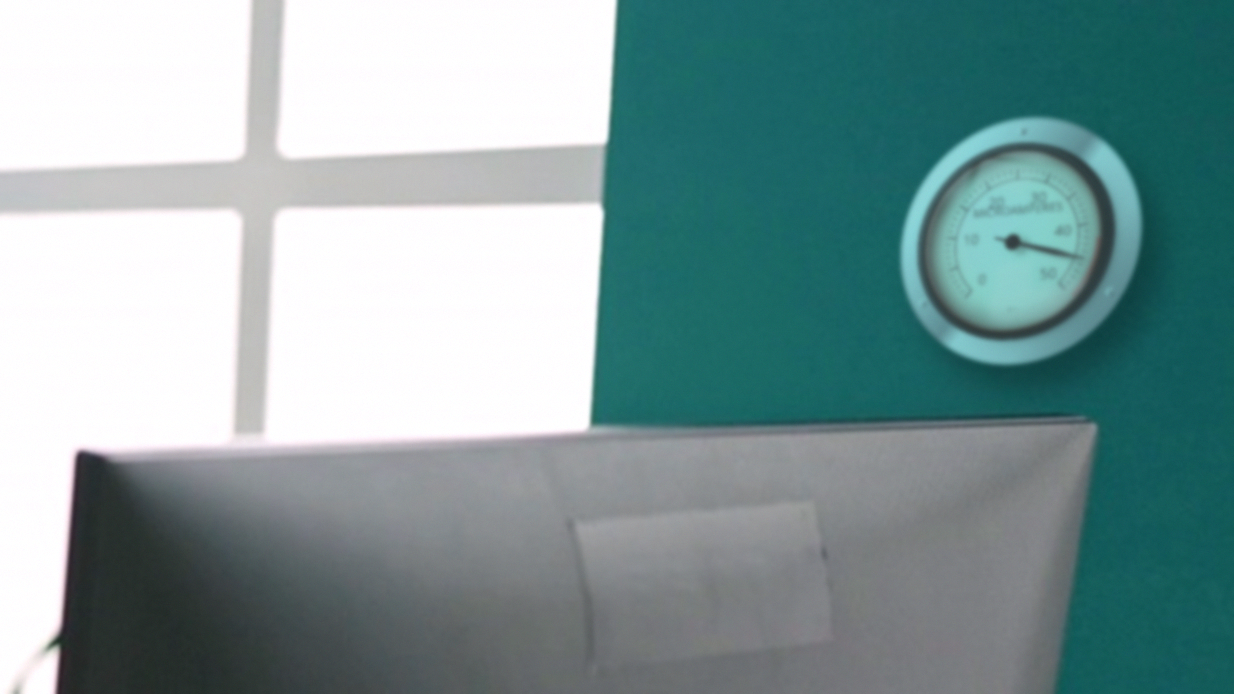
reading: 45; µA
